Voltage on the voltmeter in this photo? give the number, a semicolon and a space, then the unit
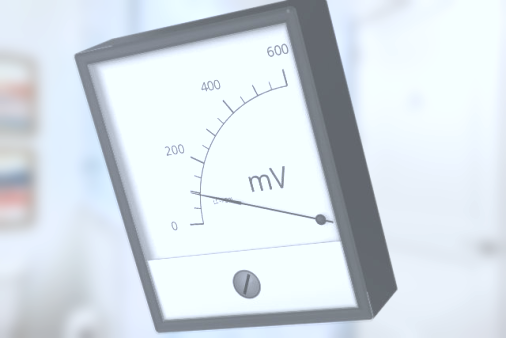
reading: 100; mV
